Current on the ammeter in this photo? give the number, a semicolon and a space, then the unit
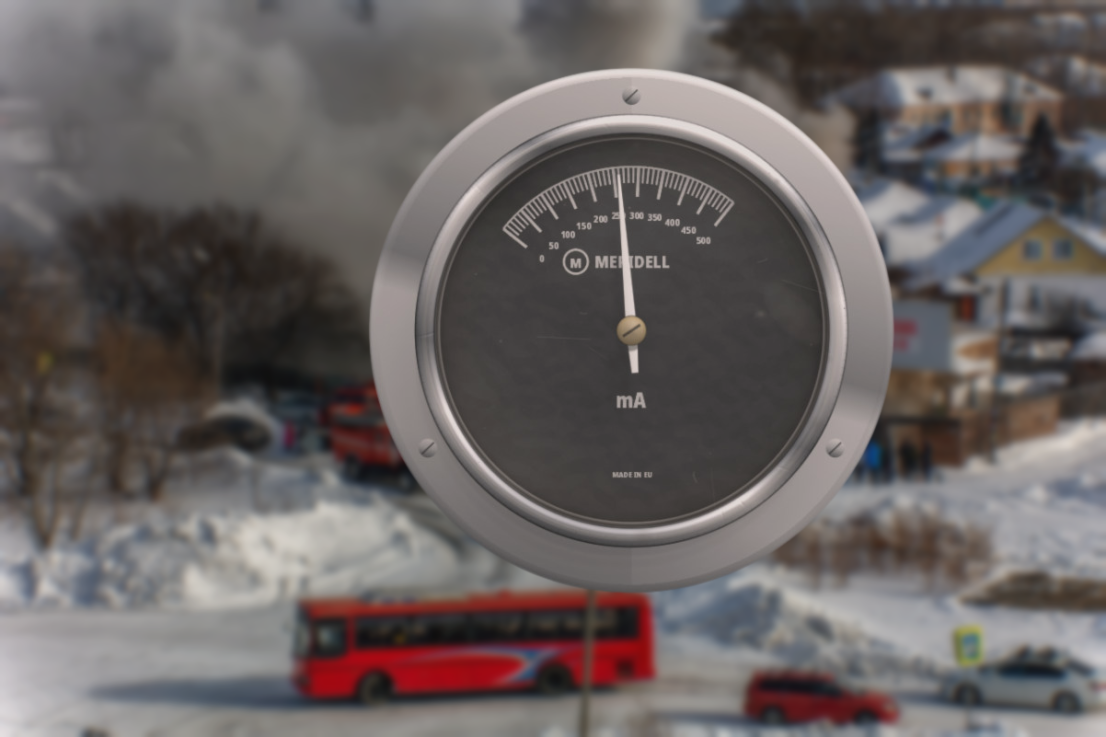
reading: 260; mA
